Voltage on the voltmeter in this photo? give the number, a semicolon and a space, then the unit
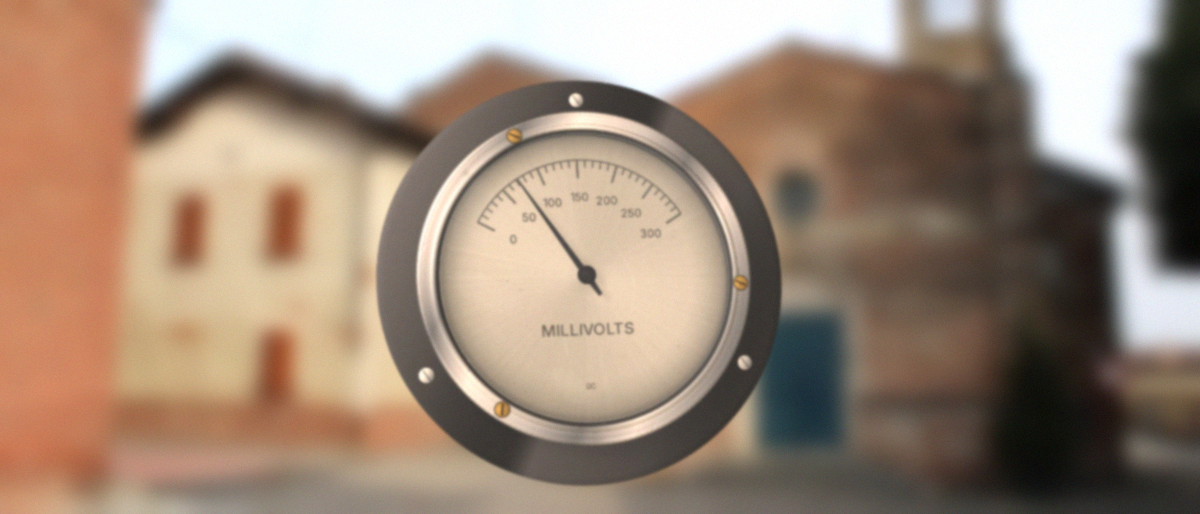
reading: 70; mV
